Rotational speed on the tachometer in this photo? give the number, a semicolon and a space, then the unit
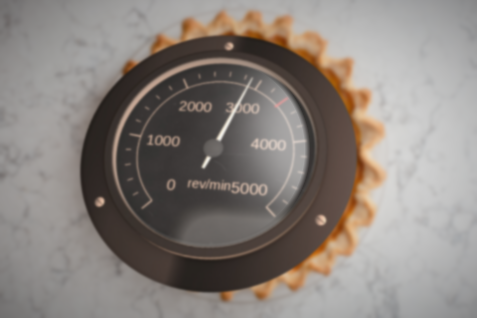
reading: 2900; rpm
